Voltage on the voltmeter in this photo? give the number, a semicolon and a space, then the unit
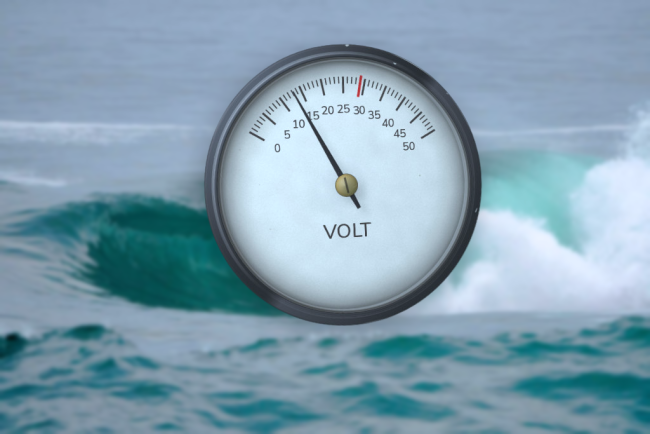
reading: 13; V
